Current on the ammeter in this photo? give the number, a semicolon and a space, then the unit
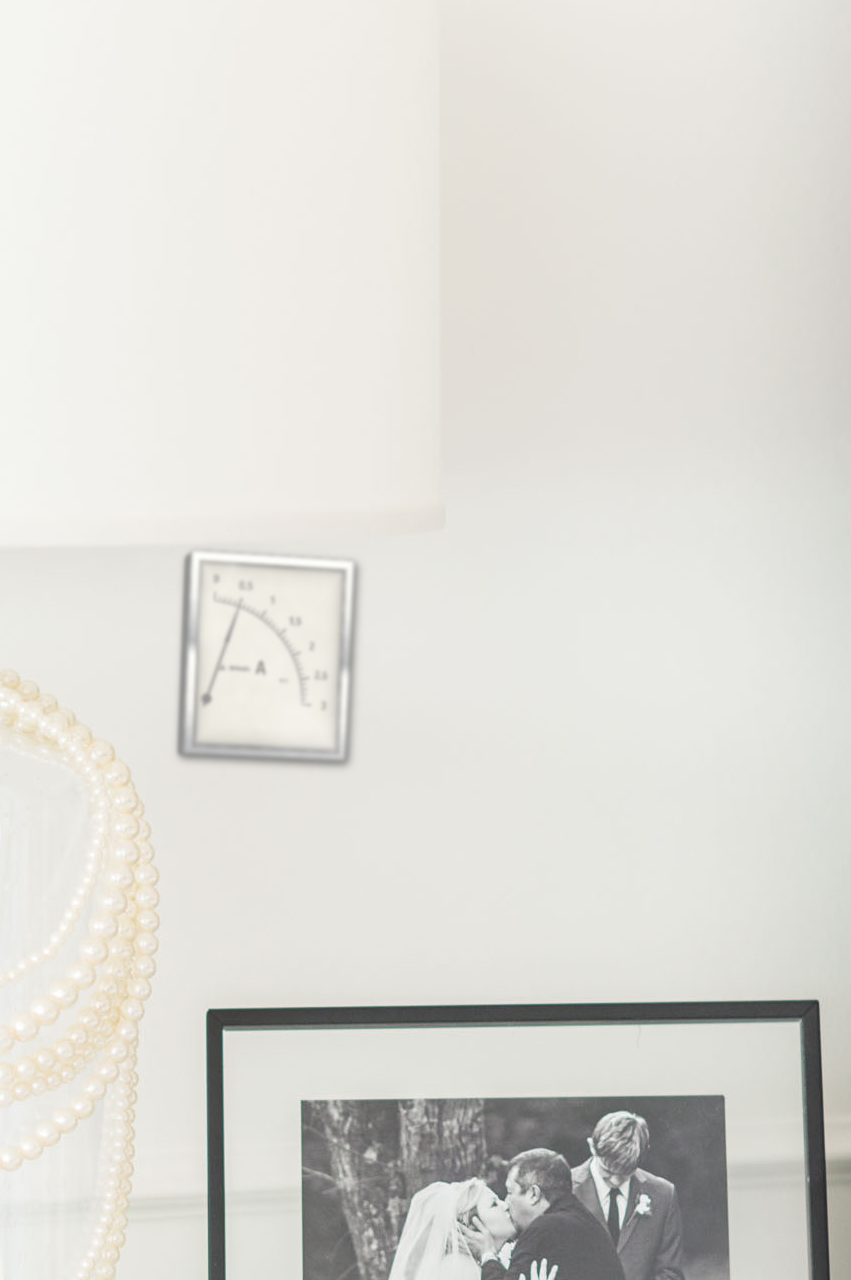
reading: 0.5; A
